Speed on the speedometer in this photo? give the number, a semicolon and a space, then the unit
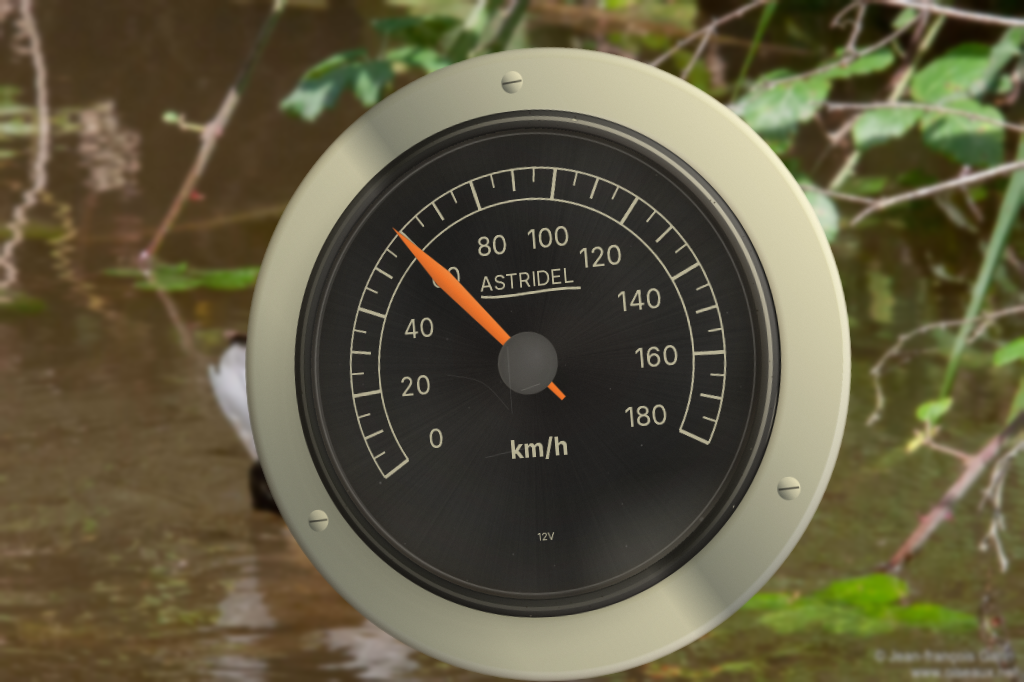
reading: 60; km/h
